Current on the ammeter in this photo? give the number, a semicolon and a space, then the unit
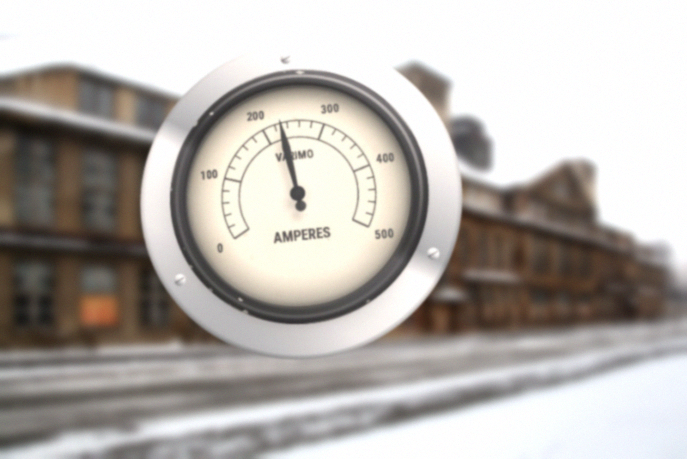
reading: 230; A
